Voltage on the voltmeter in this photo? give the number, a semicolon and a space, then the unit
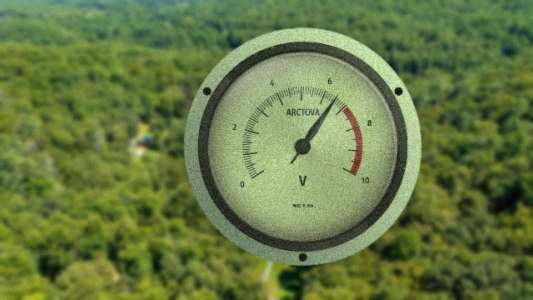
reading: 6.5; V
